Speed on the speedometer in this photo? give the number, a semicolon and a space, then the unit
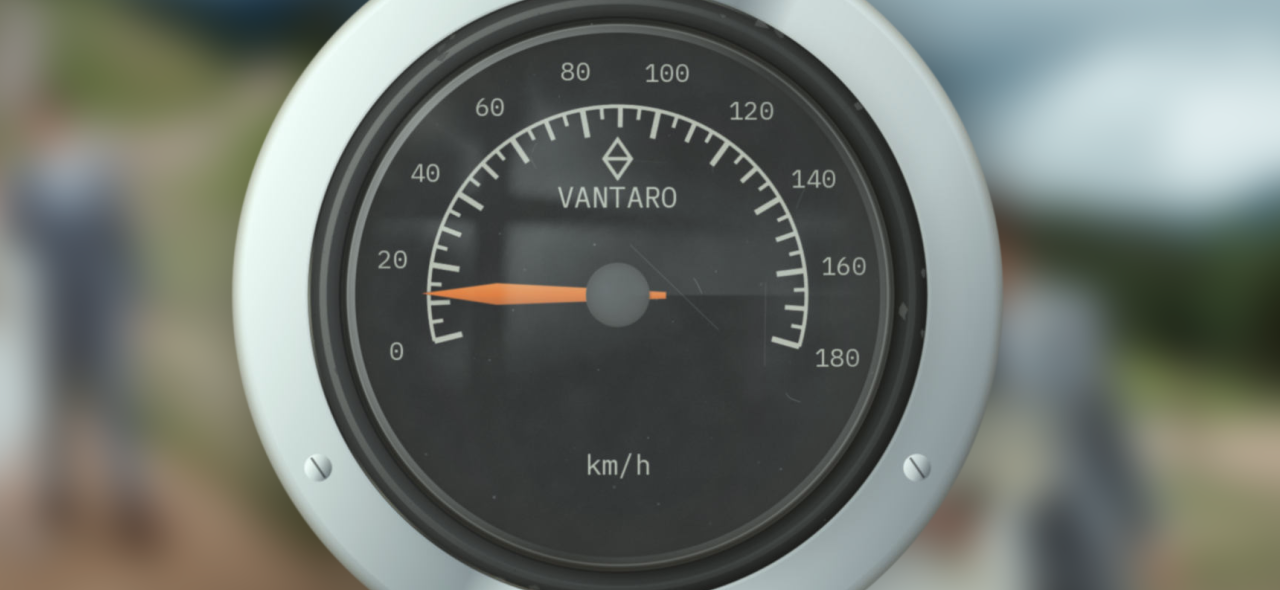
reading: 12.5; km/h
